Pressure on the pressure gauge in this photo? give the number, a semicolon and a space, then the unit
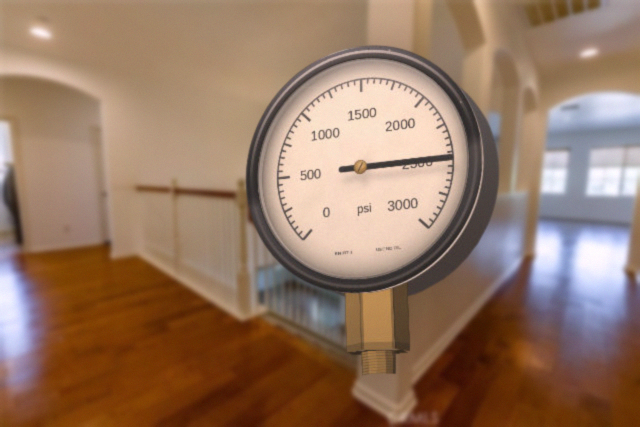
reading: 2500; psi
